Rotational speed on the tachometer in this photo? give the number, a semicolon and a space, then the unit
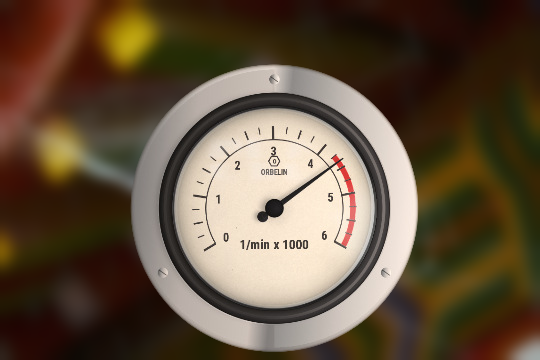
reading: 4375; rpm
